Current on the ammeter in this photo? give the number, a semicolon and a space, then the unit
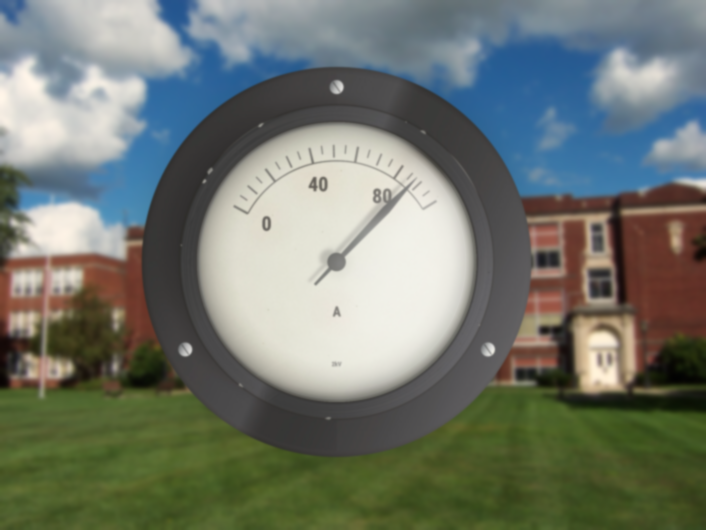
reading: 87.5; A
